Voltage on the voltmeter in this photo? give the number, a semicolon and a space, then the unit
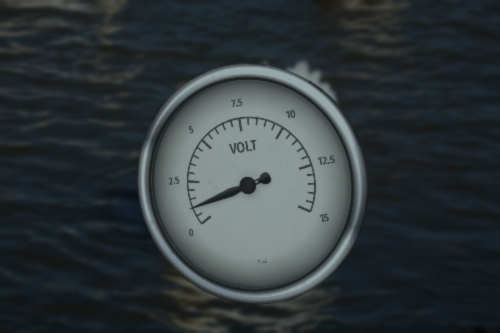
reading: 1; V
